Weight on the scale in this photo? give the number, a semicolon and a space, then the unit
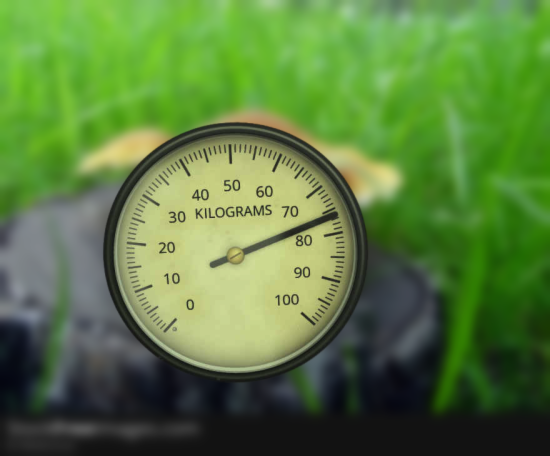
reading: 76; kg
